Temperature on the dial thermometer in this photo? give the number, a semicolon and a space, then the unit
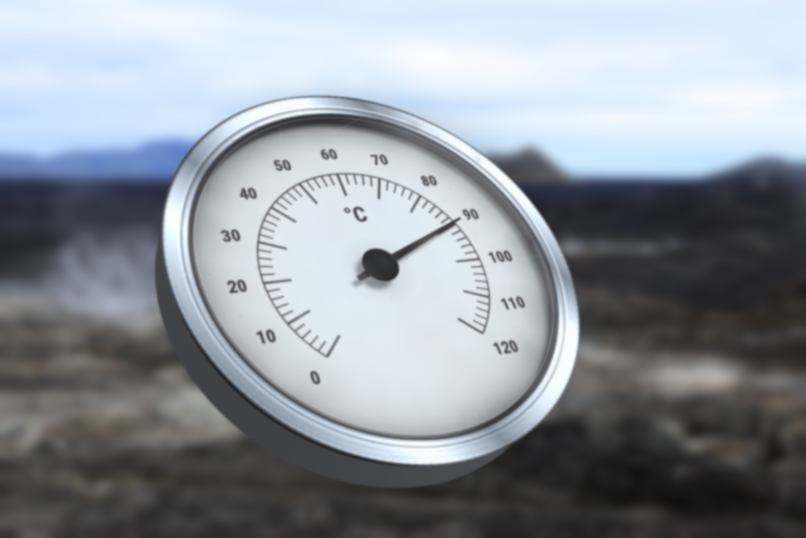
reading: 90; °C
